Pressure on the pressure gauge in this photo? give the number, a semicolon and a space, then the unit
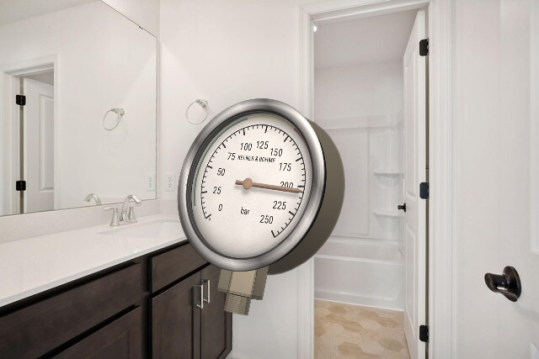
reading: 205; bar
